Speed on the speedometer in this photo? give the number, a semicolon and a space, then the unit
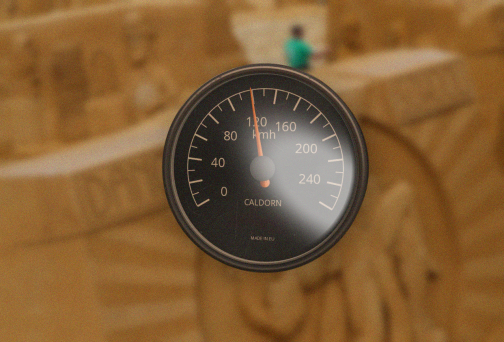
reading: 120; km/h
